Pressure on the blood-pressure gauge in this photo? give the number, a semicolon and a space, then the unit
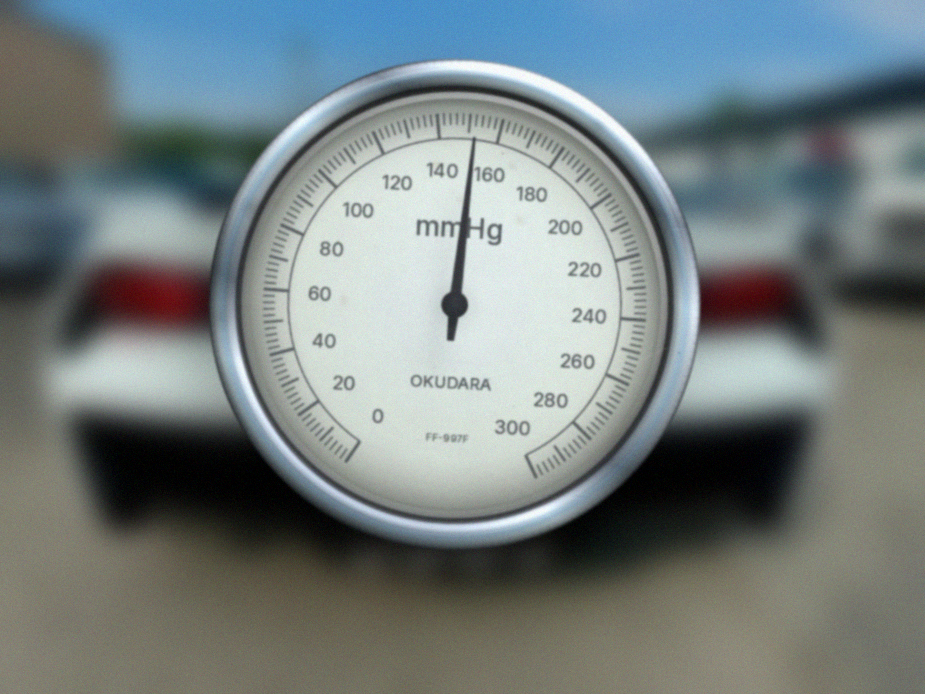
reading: 152; mmHg
